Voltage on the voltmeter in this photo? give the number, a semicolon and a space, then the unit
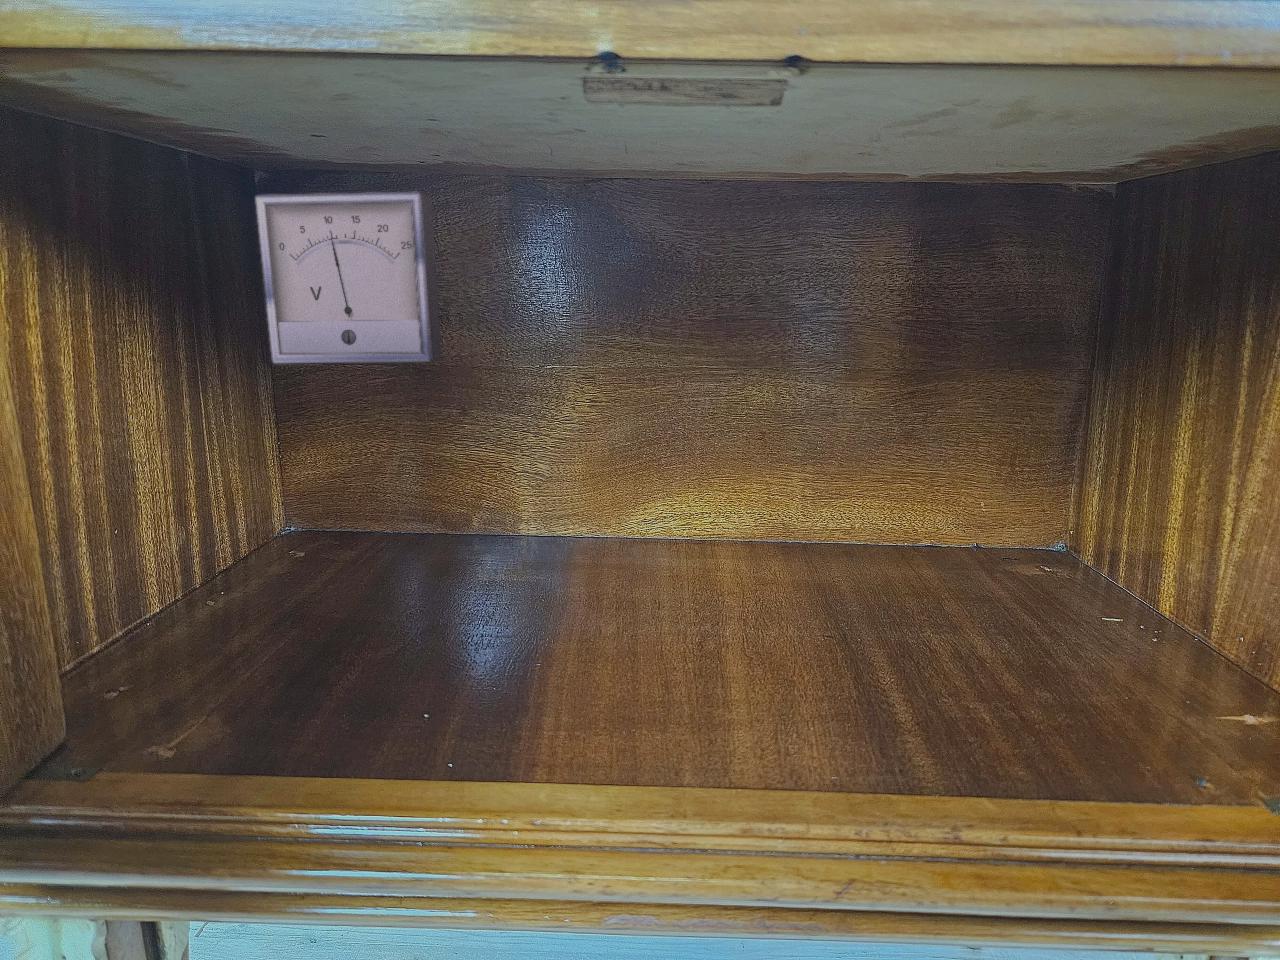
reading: 10; V
